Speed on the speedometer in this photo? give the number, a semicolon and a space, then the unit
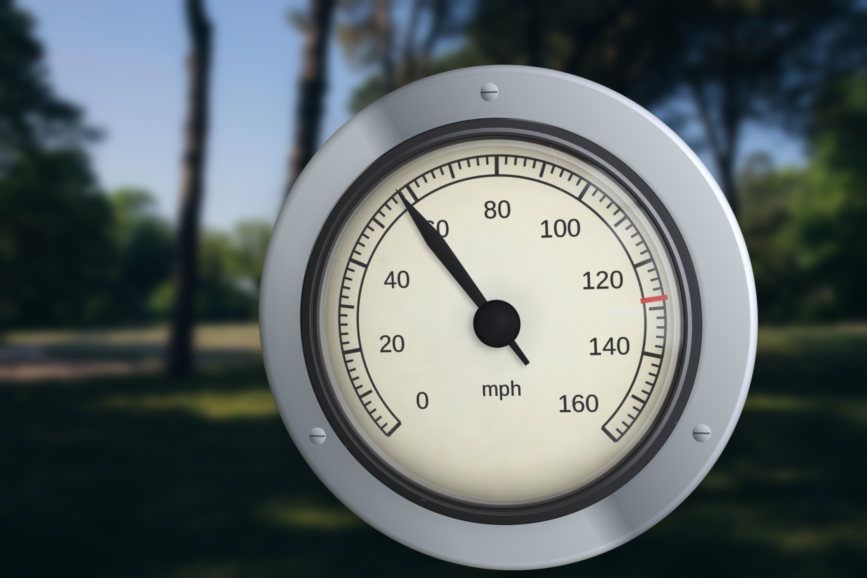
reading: 58; mph
